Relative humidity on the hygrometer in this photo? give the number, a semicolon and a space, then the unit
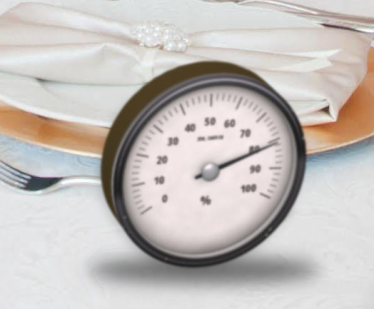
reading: 80; %
